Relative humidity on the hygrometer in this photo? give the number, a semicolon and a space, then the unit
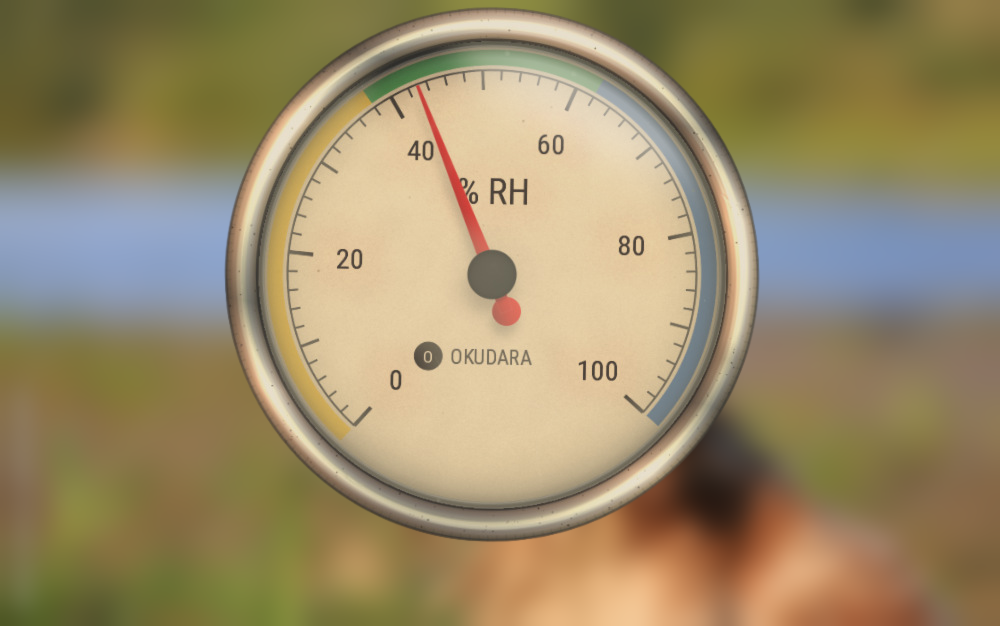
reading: 43; %
